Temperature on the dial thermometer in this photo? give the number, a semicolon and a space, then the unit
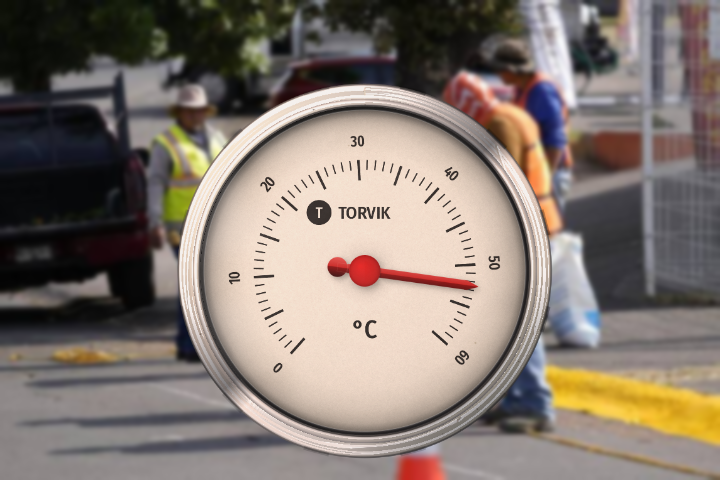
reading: 52.5; °C
